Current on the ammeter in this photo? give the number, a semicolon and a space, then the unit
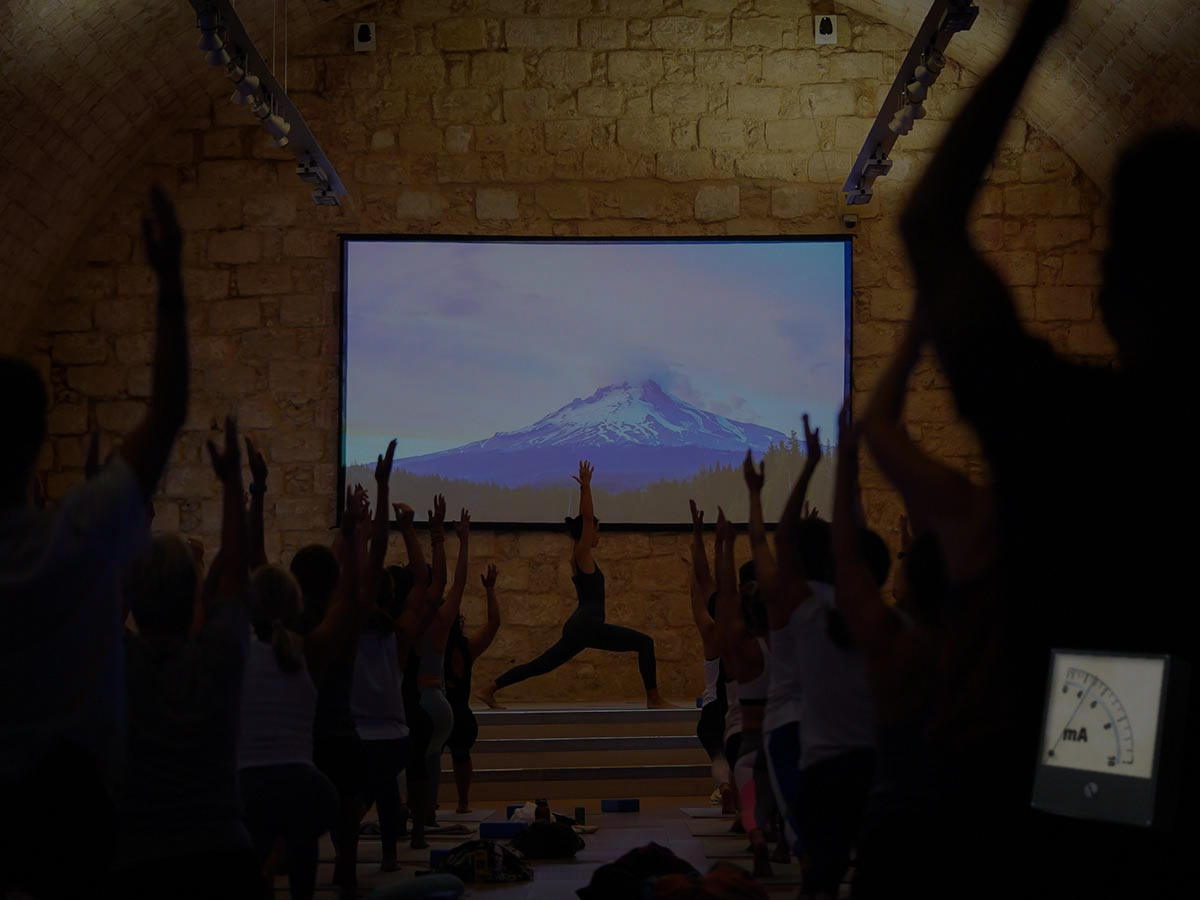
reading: 5; mA
